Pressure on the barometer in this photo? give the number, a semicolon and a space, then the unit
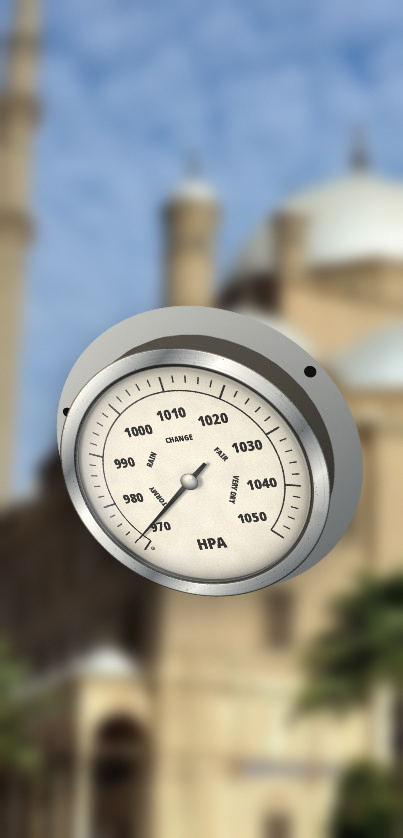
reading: 972; hPa
